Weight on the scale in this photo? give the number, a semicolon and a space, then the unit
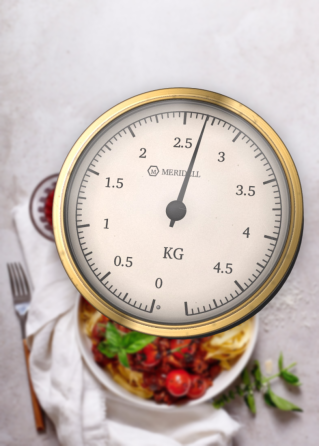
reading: 2.7; kg
